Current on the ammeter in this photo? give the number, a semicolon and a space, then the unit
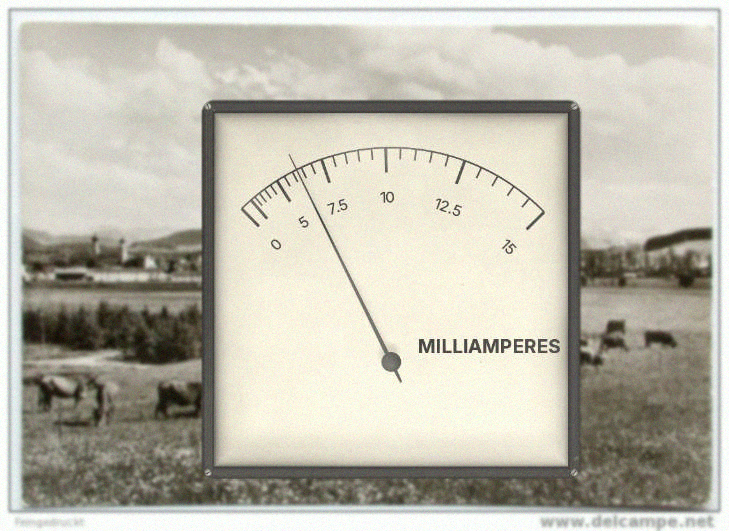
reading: 6.25; mA
